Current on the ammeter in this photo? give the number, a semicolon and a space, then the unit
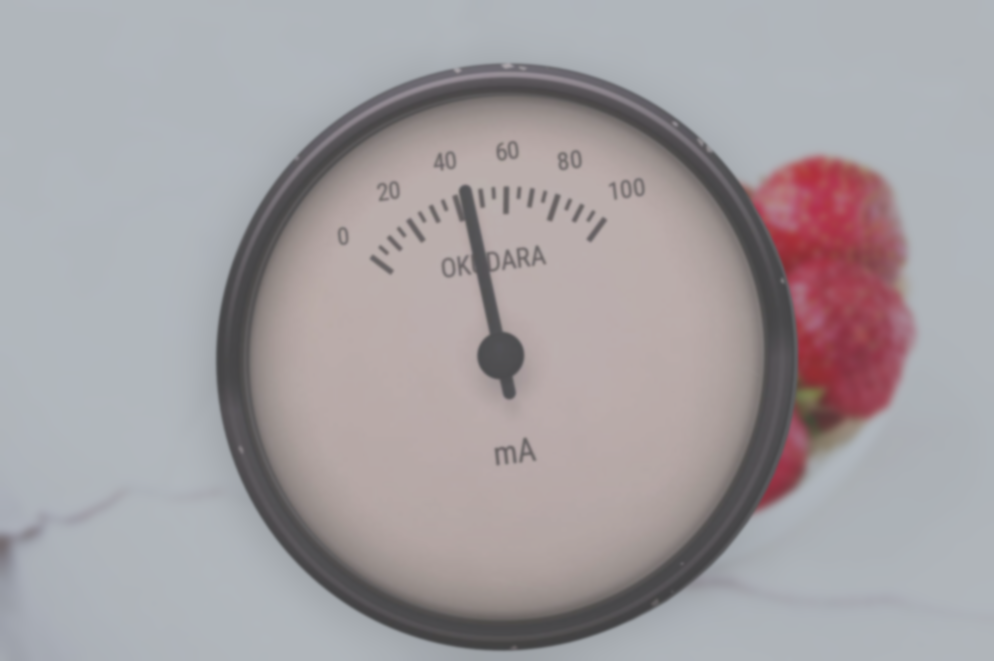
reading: 45; mA
